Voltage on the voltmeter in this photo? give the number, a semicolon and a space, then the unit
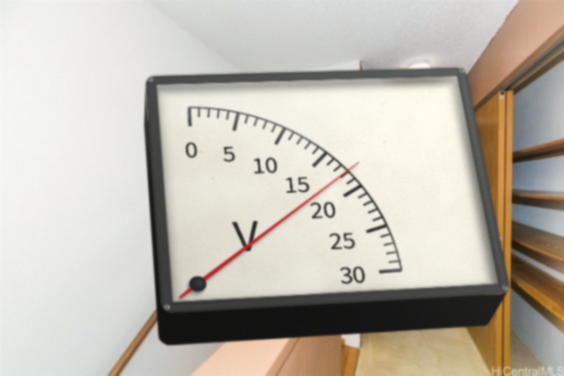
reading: 18; V
